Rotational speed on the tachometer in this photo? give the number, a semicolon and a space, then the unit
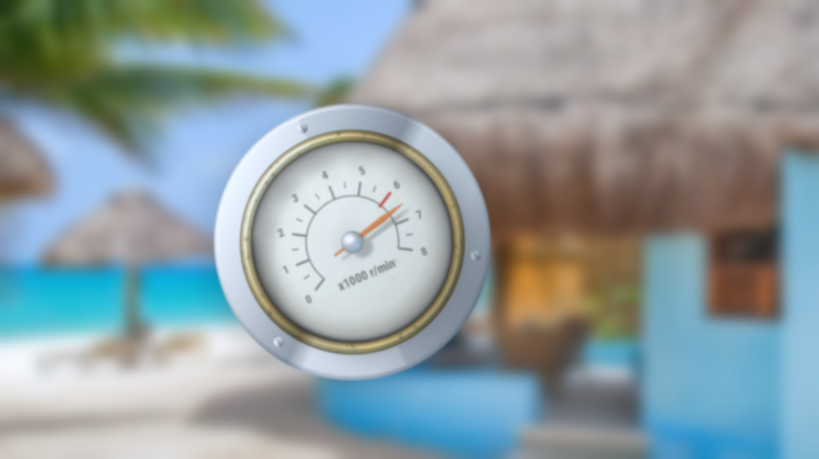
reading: 6500; rpm
